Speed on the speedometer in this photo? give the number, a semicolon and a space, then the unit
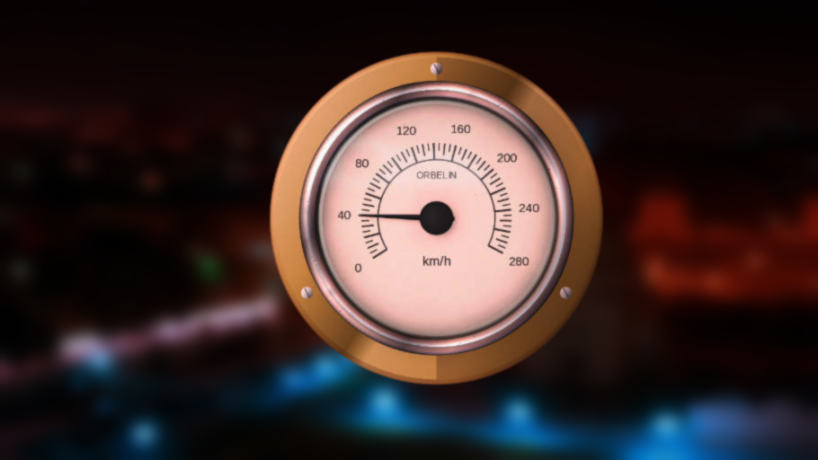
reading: 40; km/h
